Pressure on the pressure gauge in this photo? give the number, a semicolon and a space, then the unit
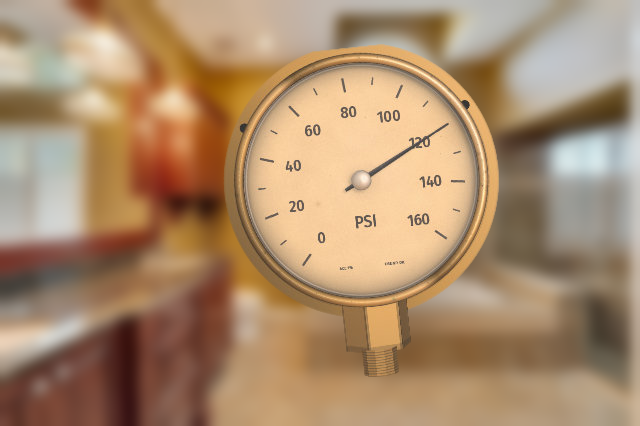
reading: 120; psi
